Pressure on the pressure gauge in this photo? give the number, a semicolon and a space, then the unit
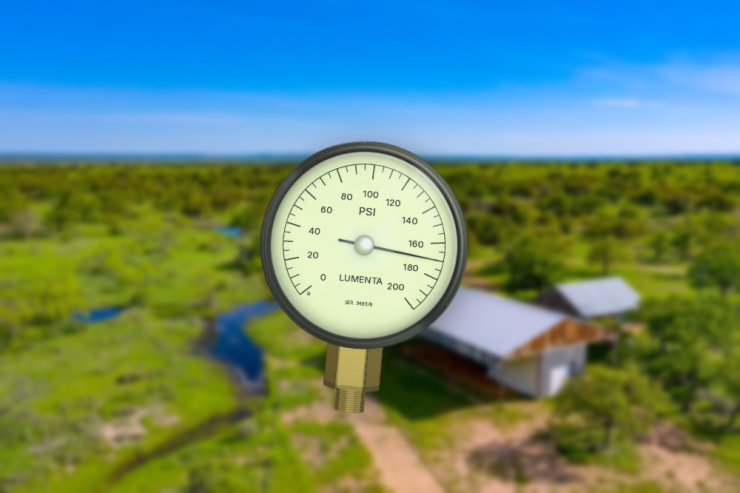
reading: 170; psi
